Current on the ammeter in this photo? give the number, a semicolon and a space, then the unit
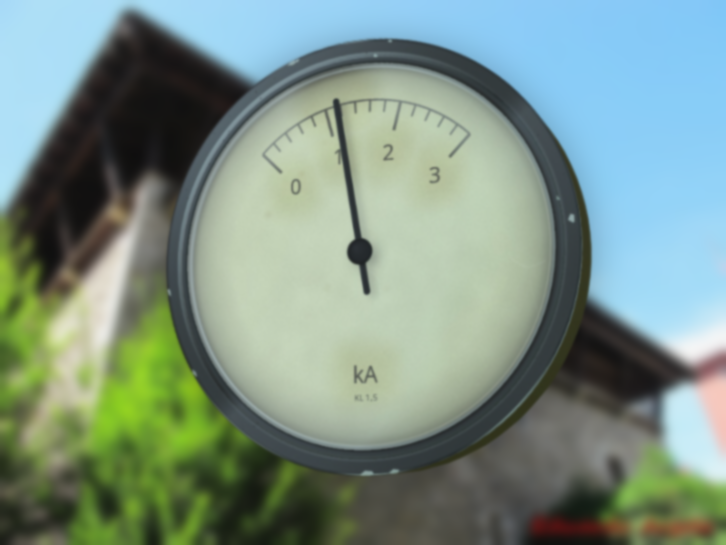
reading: 1.2; kA
